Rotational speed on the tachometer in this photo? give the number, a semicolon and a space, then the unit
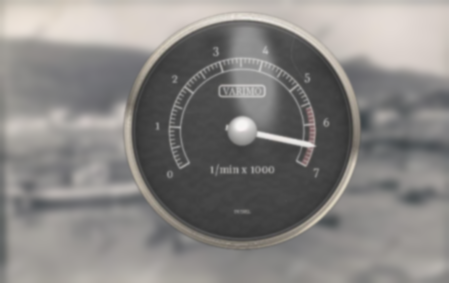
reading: 6500; rpm
